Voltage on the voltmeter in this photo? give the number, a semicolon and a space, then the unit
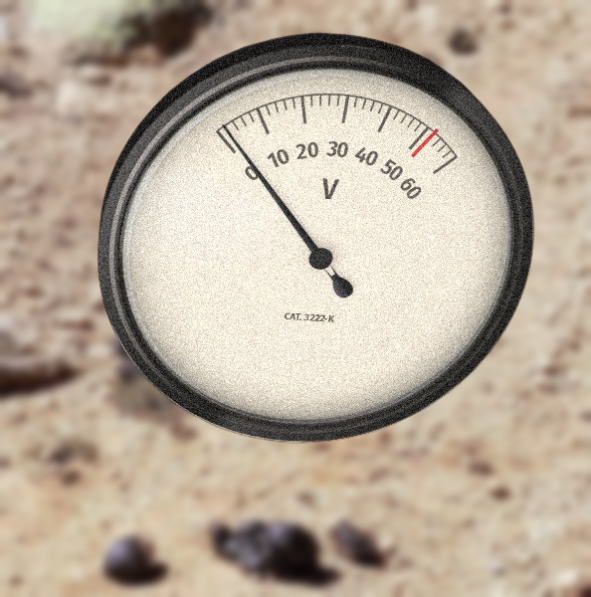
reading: 2; V
